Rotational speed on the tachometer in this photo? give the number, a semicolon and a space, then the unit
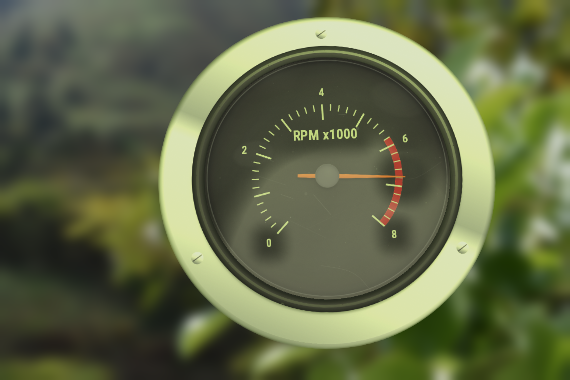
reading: 6800; rpm
